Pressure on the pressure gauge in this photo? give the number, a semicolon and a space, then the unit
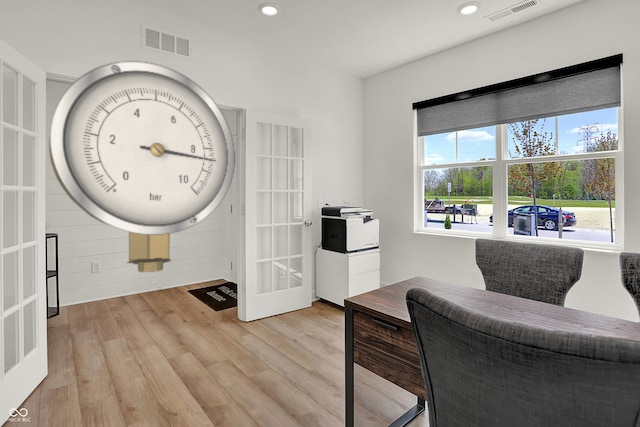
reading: 8.5; bar
